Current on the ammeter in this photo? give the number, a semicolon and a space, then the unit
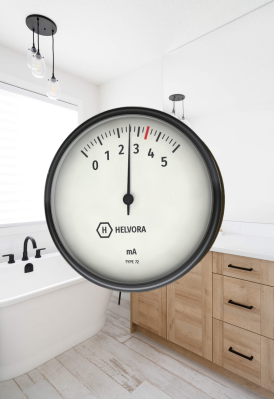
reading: 2.6; mA
